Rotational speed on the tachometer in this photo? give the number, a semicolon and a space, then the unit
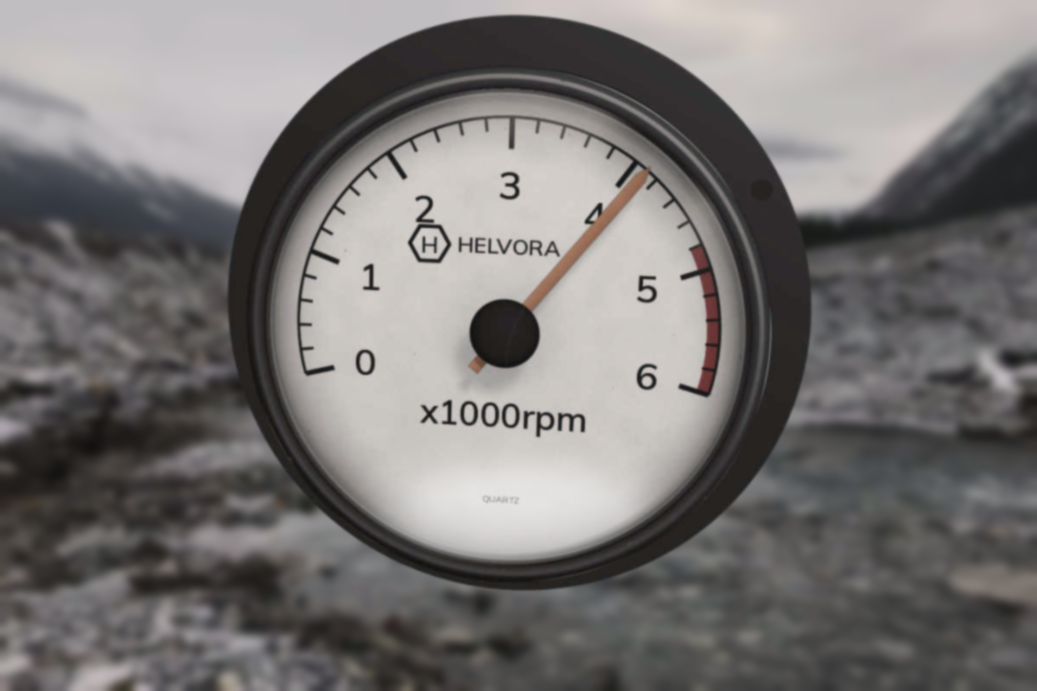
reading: 4100; rpm
